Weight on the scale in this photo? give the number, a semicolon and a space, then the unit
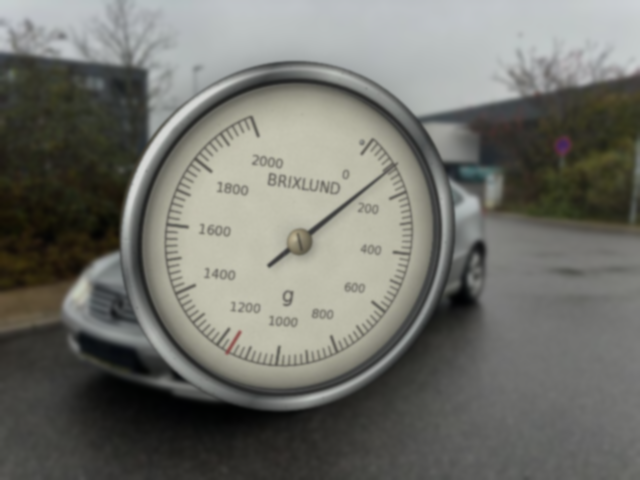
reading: 100; g
